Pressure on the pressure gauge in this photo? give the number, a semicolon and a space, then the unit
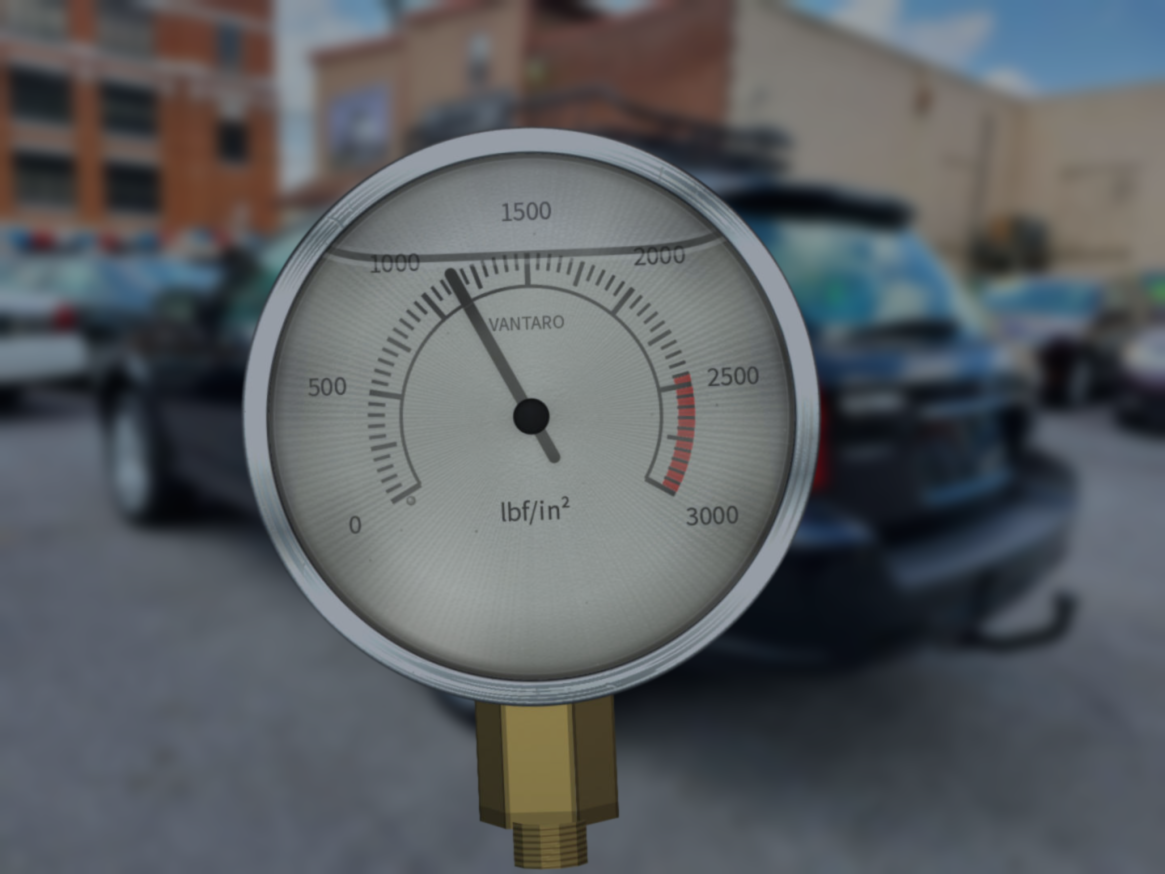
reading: 1150; psi
